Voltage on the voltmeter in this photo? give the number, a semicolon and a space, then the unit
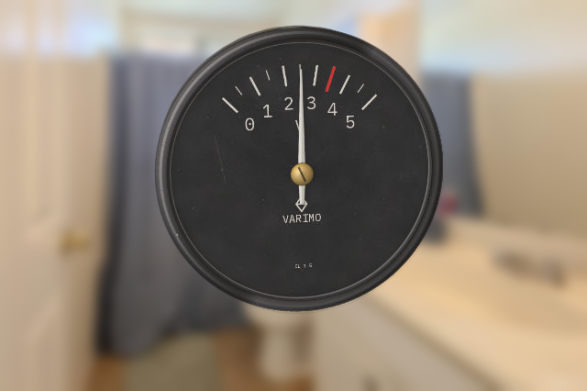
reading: 2.5; V
